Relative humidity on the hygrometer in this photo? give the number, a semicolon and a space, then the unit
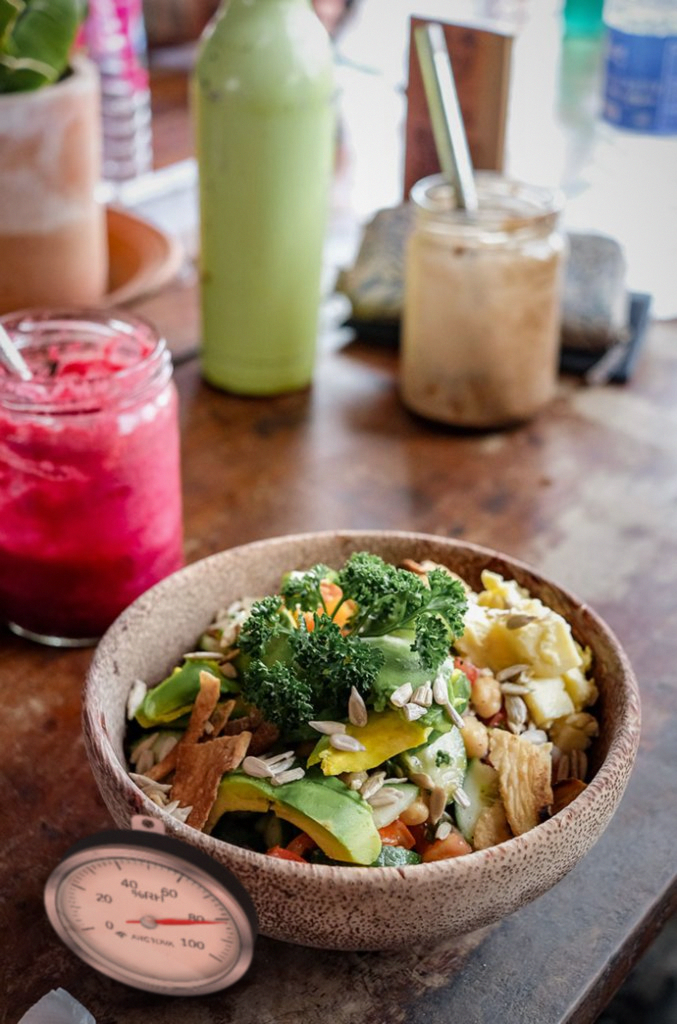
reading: 80; %
